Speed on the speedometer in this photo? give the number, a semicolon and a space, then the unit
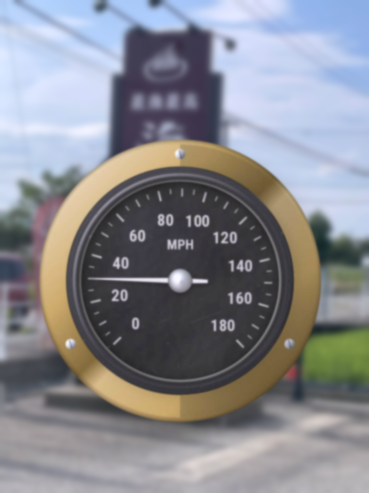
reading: 30; mph
